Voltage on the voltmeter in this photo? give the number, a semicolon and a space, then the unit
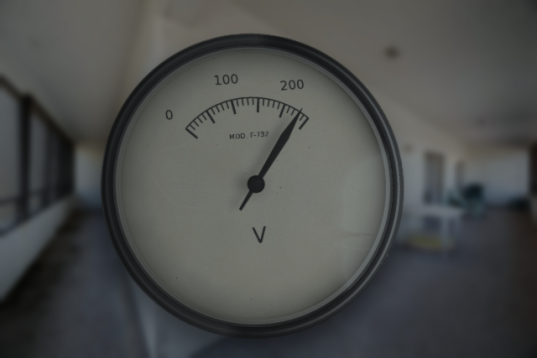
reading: 230; V
